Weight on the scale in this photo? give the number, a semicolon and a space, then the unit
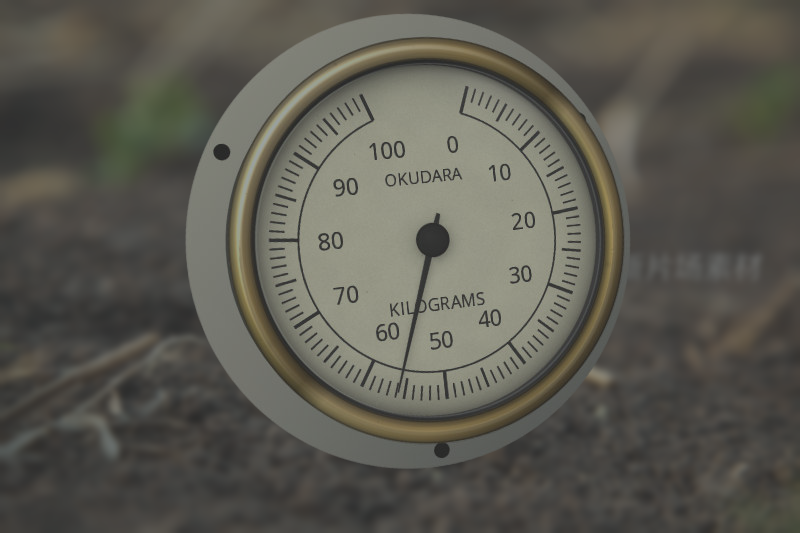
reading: 56; kg
